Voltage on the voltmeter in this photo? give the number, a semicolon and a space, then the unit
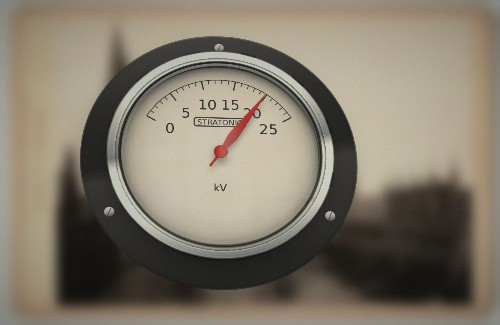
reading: 20; kV
